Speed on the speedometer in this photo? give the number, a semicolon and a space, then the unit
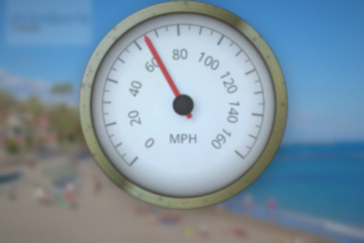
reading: 65; mph
